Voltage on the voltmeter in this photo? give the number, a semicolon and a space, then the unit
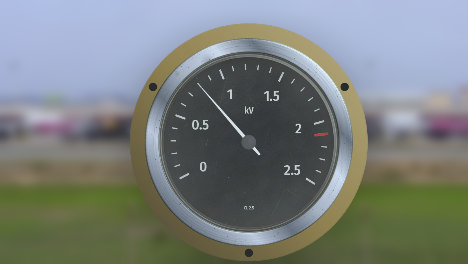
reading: 0.8; kV
